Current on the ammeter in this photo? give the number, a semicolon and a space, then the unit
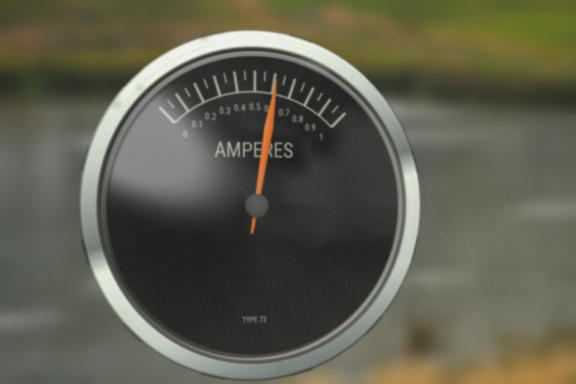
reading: 0.6; A
